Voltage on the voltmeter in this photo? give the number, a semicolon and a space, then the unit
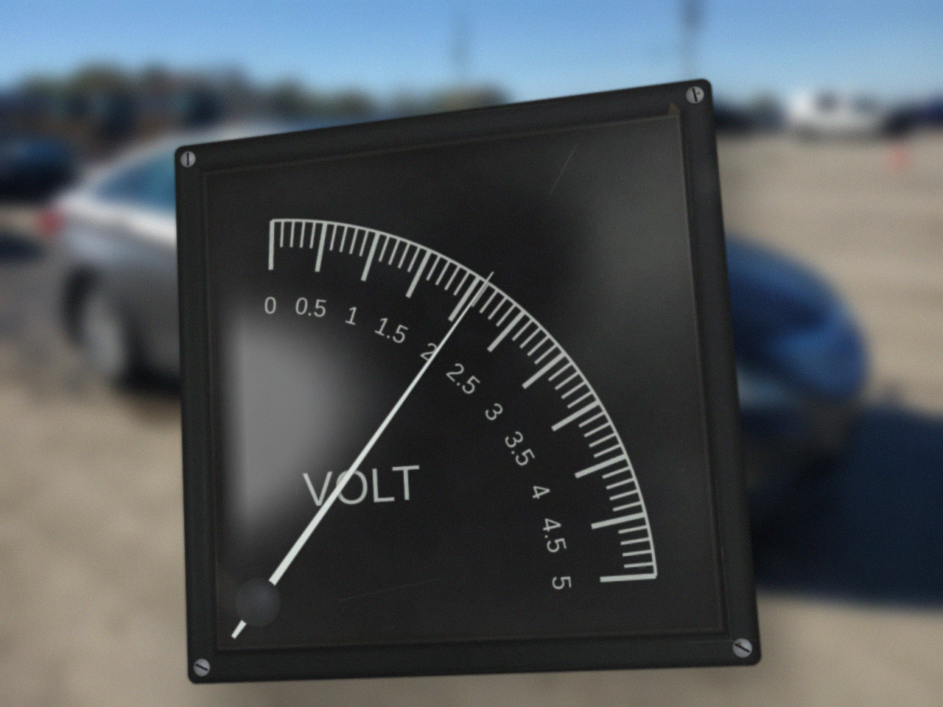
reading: 2.1; V
